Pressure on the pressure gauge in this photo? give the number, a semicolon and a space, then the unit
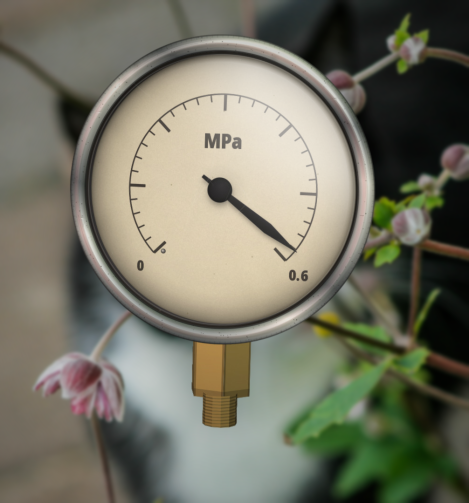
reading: 0.58; MPa
